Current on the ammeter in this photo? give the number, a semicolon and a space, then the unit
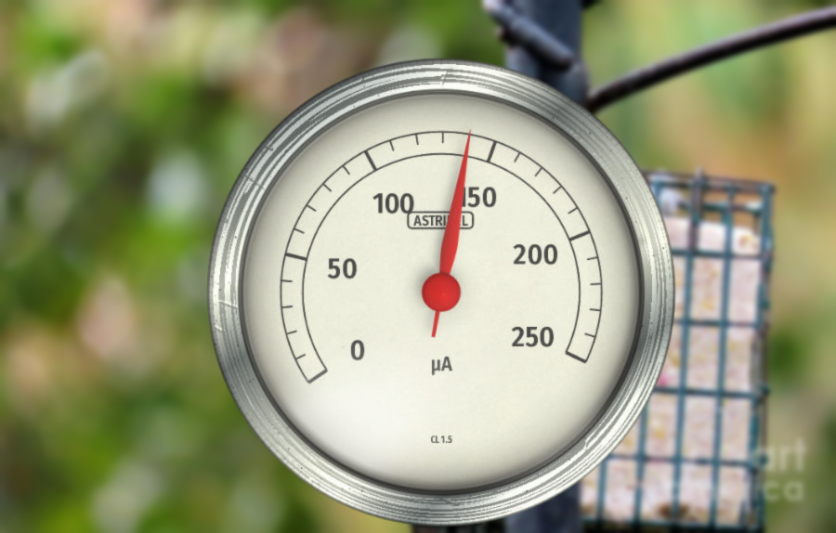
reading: 140; µA
